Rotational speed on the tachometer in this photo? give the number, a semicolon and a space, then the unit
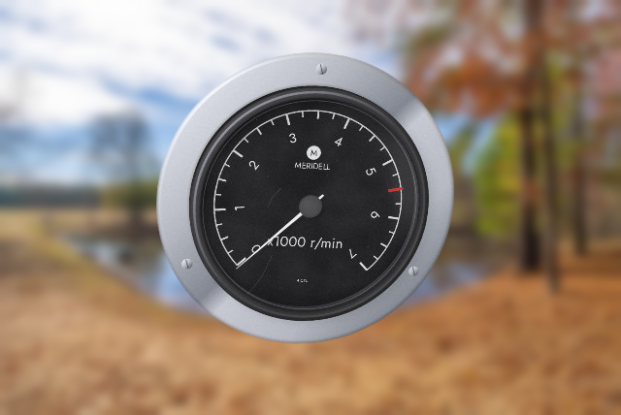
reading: 0; rpm
